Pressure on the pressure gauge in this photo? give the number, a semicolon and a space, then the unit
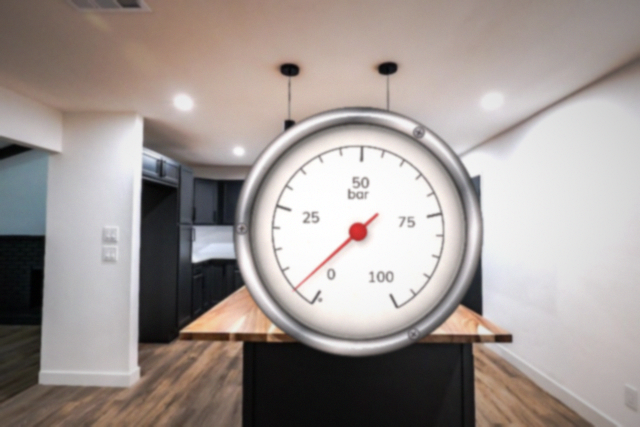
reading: 5; bar
